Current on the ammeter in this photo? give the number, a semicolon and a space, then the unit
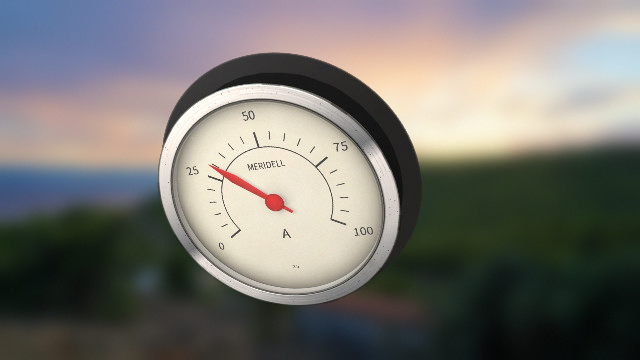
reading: 30; A
